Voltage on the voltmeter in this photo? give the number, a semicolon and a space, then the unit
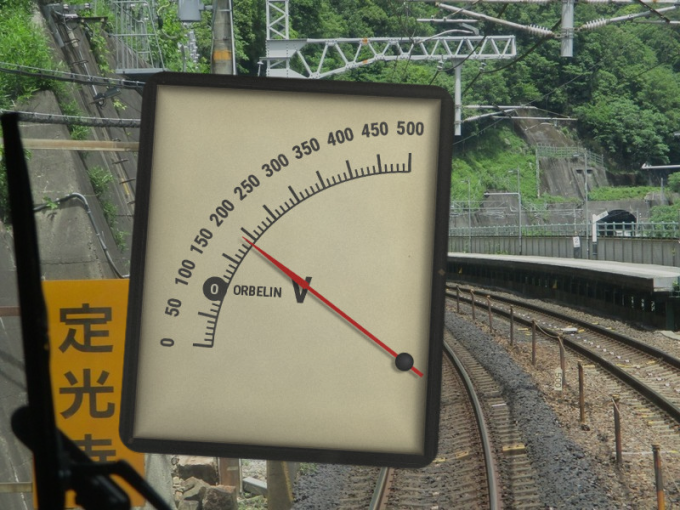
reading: 190; V
